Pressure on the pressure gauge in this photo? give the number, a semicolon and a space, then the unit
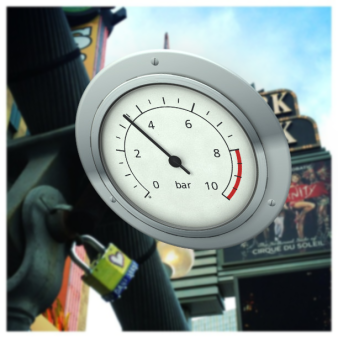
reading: 3.5; bar
